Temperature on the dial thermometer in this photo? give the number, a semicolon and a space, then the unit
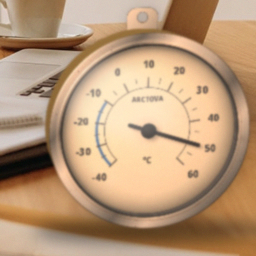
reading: 50; °C
